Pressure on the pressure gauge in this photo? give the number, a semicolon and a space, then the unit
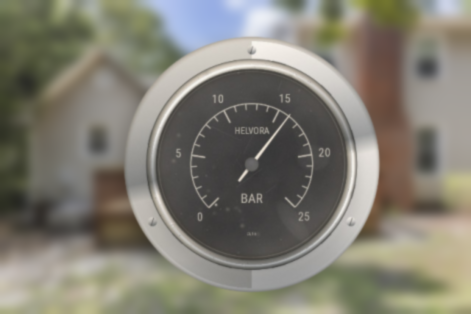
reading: 16; bar
